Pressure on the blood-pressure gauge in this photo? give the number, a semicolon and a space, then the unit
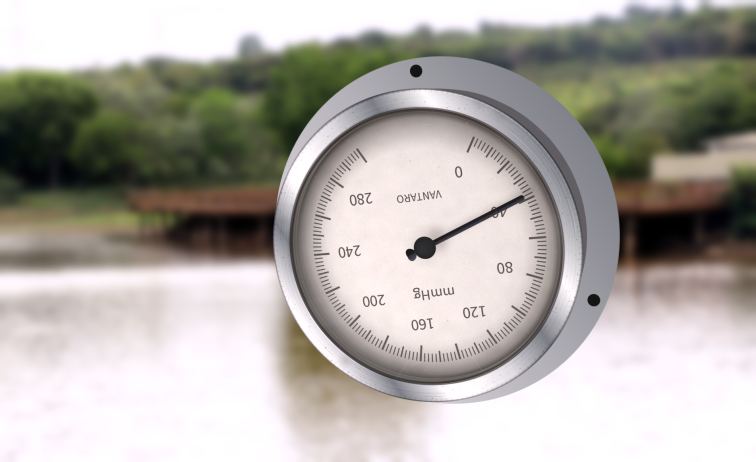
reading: 38; mmHg
